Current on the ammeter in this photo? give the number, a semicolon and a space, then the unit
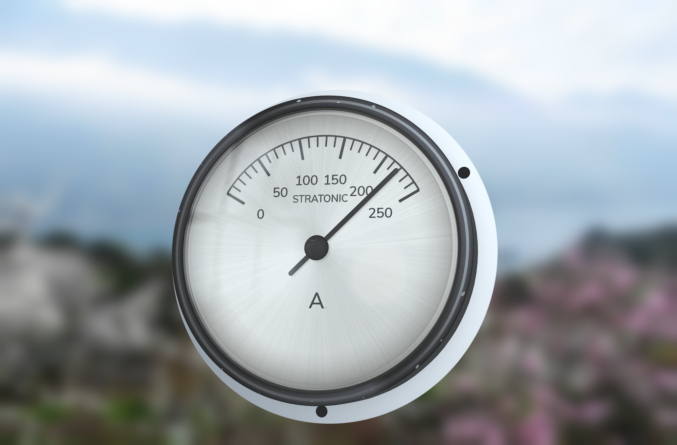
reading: 220; A
